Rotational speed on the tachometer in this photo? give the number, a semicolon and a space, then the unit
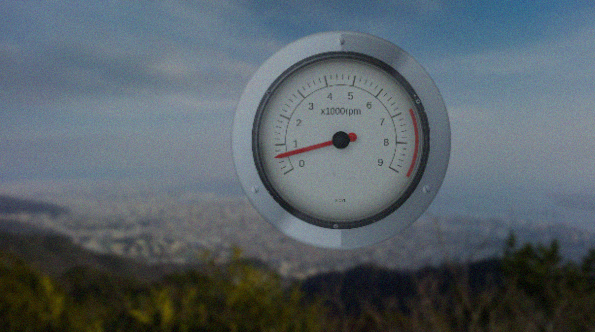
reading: 600; rpm
